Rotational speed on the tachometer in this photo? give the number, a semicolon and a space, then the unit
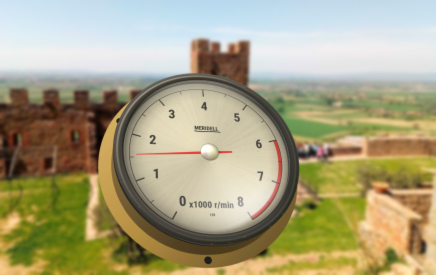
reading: 1500; rpm
